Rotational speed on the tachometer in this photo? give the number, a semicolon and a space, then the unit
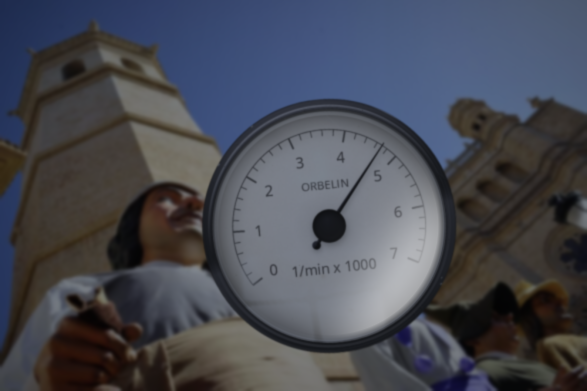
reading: 4700; rpm
